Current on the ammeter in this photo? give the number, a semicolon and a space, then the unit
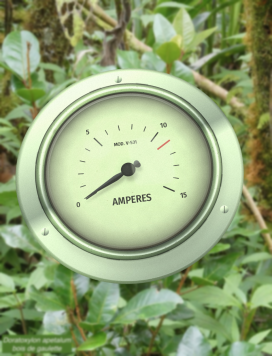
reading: 0; A
